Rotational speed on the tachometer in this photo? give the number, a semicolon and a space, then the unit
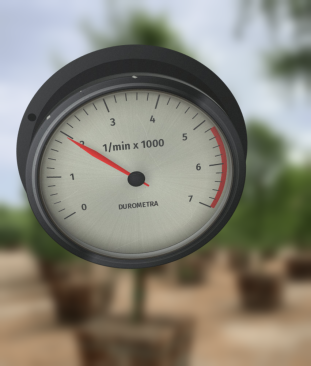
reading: 2000; rpm
